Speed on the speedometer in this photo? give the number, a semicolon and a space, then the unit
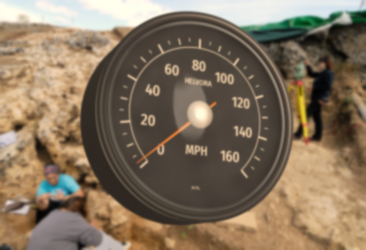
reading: 2.5; mph
